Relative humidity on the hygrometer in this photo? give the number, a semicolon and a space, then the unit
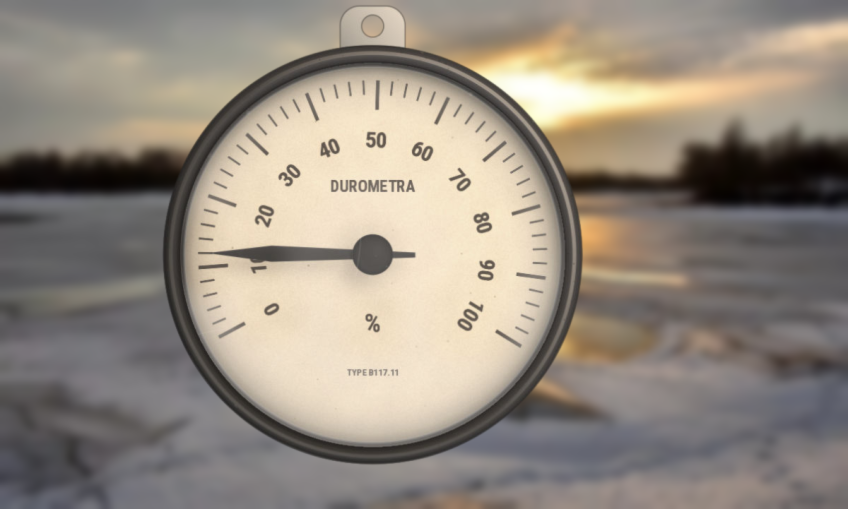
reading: 12; %
